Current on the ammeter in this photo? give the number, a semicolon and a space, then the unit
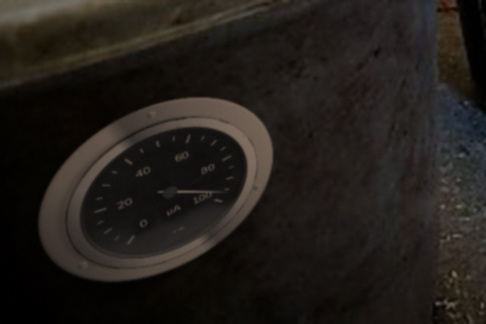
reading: 95; µA
